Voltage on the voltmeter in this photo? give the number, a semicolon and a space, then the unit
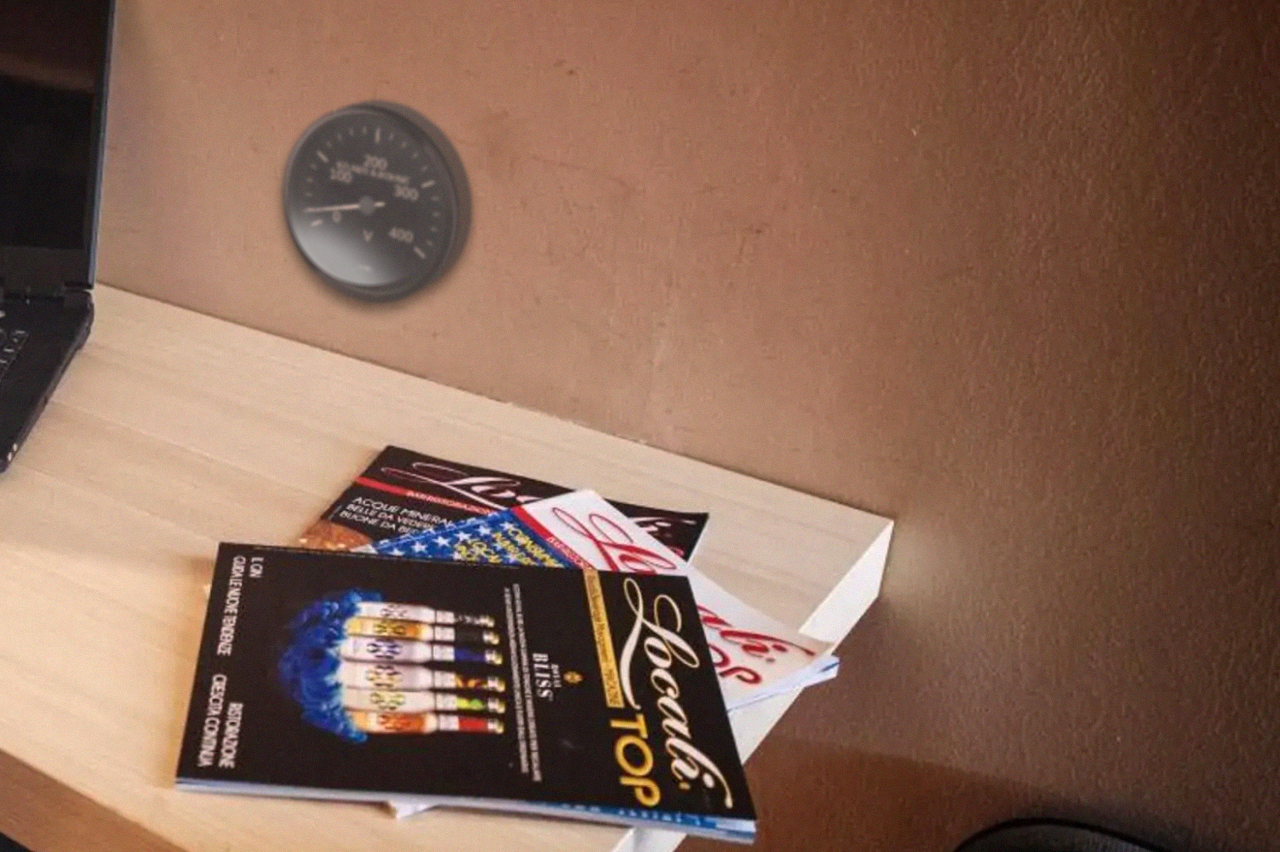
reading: 20; V
